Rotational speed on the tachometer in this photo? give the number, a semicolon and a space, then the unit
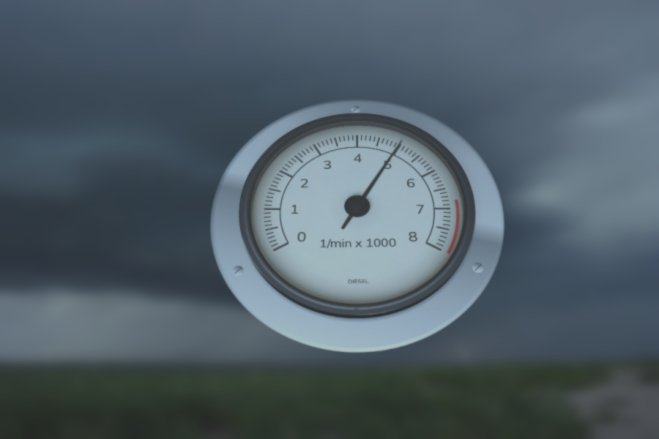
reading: 5000; rpm
